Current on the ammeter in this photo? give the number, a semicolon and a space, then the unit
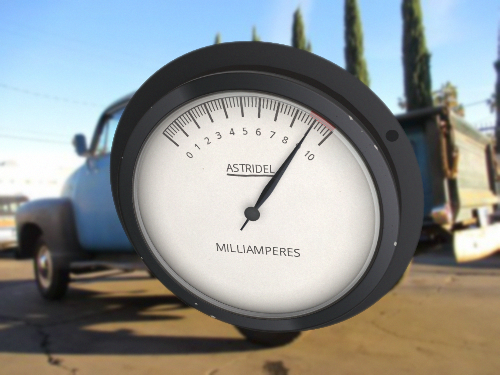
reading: 9; mA
